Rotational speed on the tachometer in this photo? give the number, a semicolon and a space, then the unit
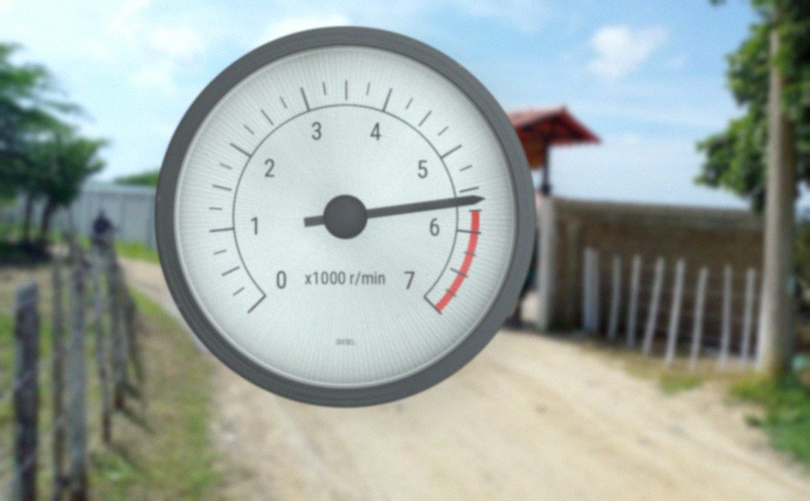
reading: 5625; rpm
